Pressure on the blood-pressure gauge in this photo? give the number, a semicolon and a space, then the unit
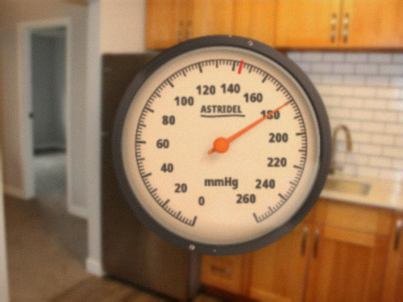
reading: 180; mmHg
